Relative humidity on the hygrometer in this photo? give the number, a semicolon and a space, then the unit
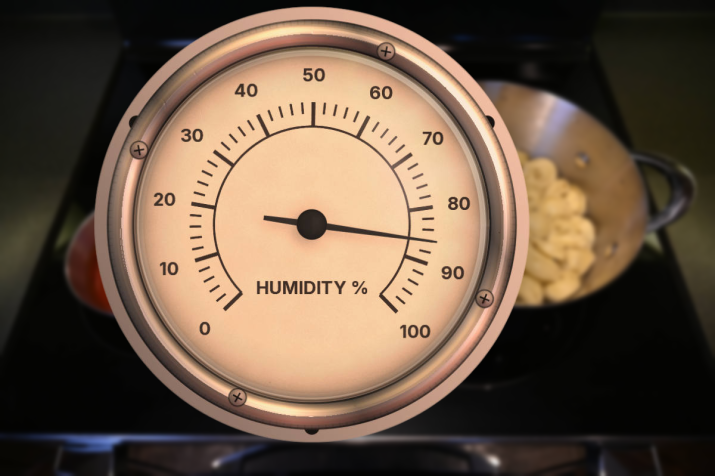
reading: 86; %
